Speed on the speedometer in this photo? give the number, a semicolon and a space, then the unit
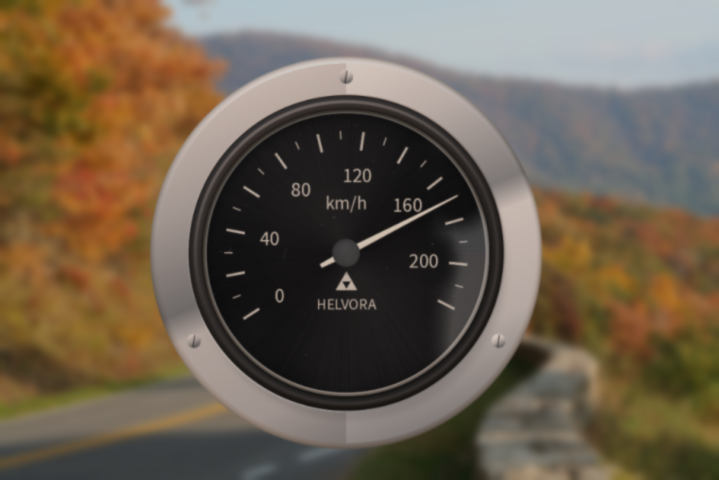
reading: 170; km/h
